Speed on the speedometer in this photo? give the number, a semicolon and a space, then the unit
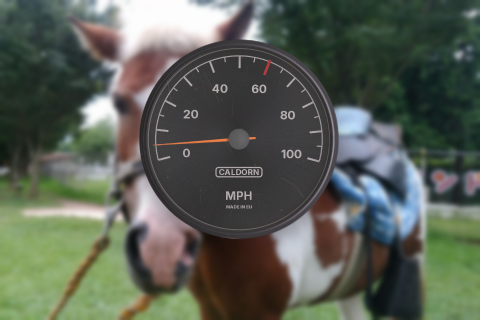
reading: 5; mph
